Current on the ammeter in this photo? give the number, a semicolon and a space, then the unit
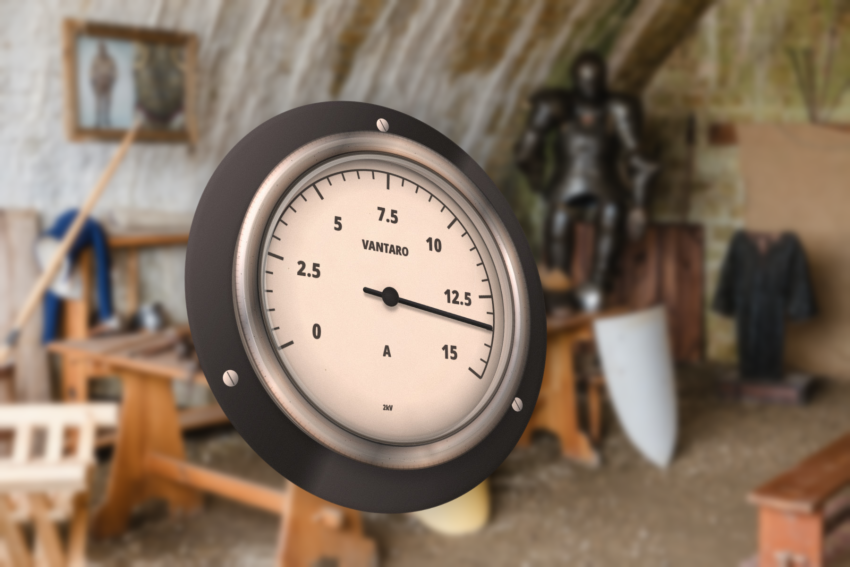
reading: 13.5; A
